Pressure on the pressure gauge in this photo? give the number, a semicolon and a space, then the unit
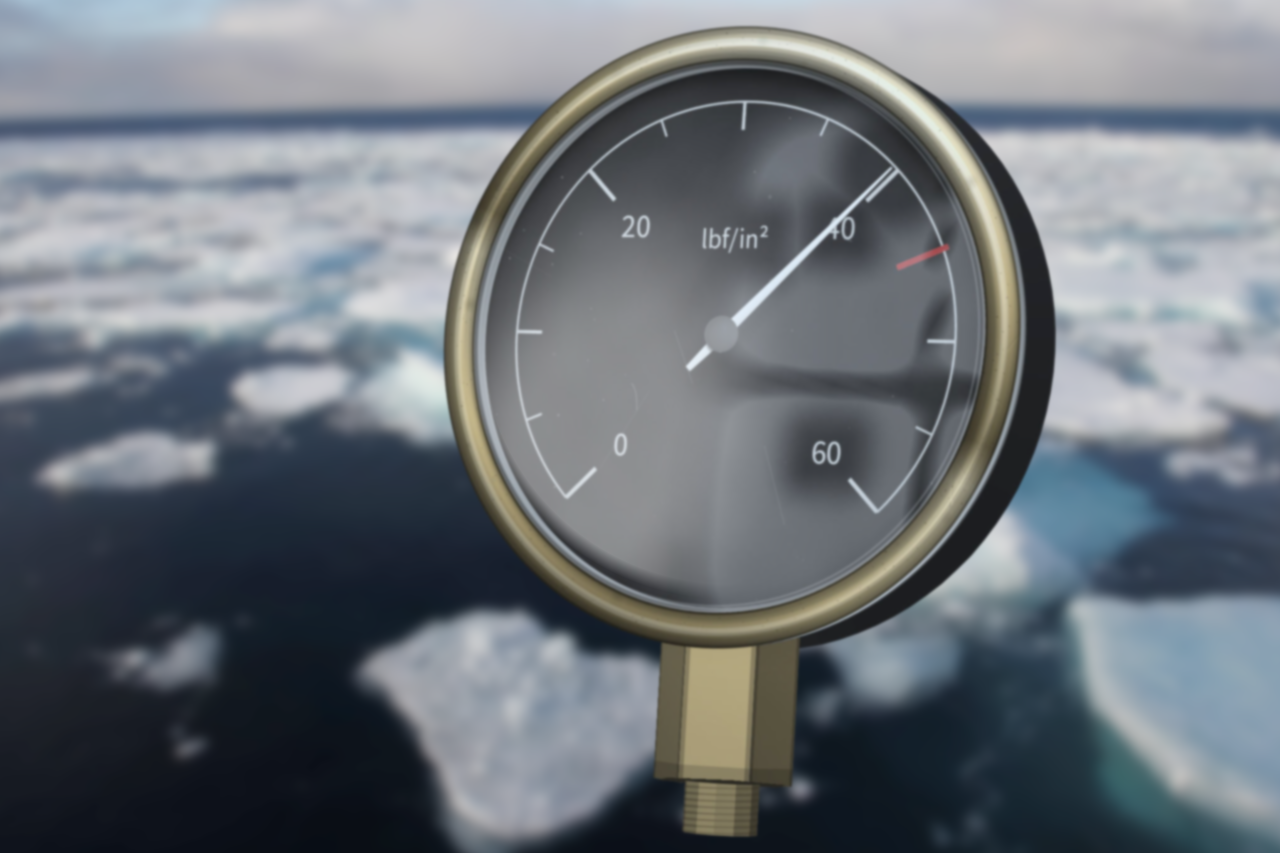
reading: 40; psi
